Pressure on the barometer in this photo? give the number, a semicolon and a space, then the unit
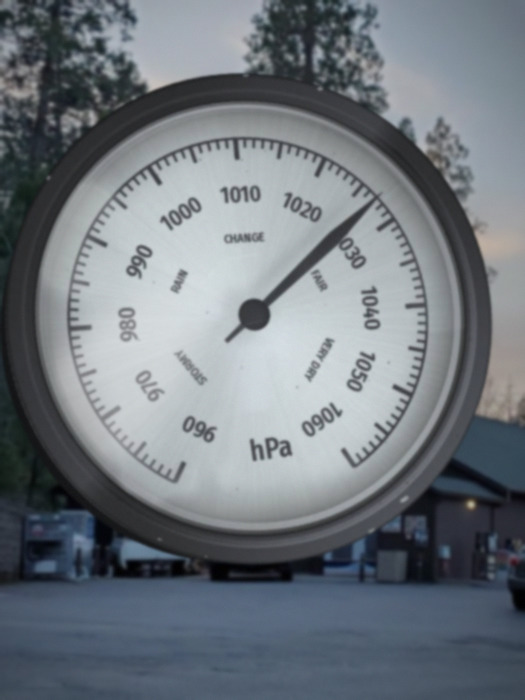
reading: 1027; hPa
